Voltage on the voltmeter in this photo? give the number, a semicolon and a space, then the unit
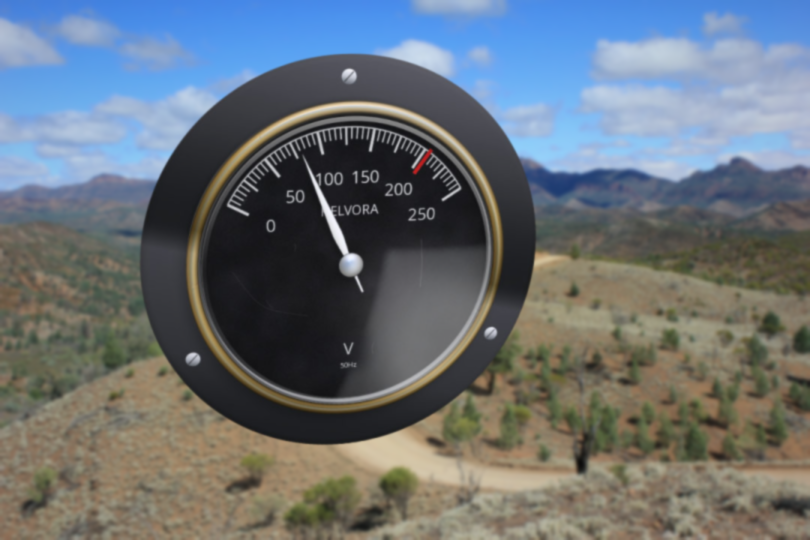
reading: 80; V
